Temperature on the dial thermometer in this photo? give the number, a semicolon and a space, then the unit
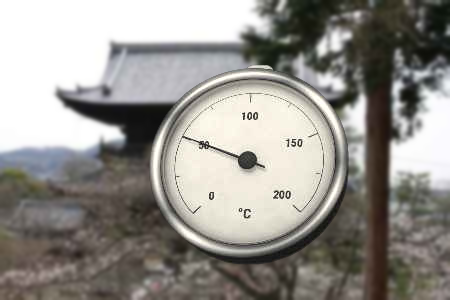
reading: 50; °C
